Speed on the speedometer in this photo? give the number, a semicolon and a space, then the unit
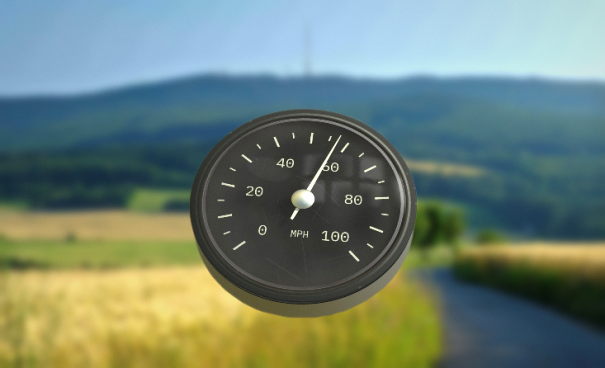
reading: 57.5; mph
